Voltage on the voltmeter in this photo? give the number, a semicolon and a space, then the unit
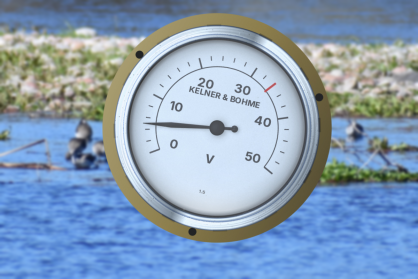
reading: 5; V
